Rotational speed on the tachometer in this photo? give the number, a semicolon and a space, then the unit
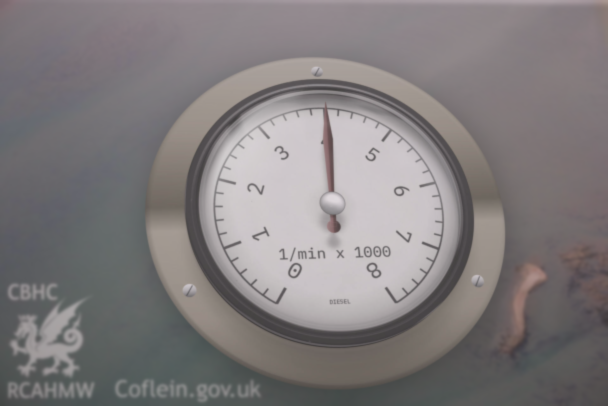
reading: 4000; rpm
